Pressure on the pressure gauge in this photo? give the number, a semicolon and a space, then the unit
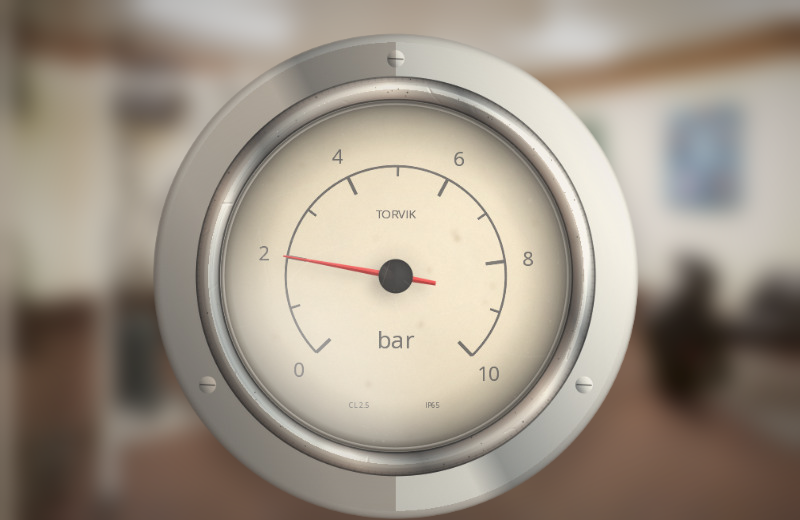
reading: 2; bar
